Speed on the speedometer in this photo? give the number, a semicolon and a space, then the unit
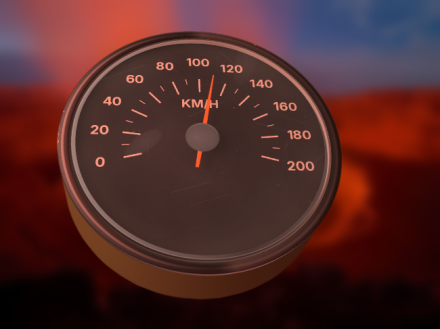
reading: 110; km/h
